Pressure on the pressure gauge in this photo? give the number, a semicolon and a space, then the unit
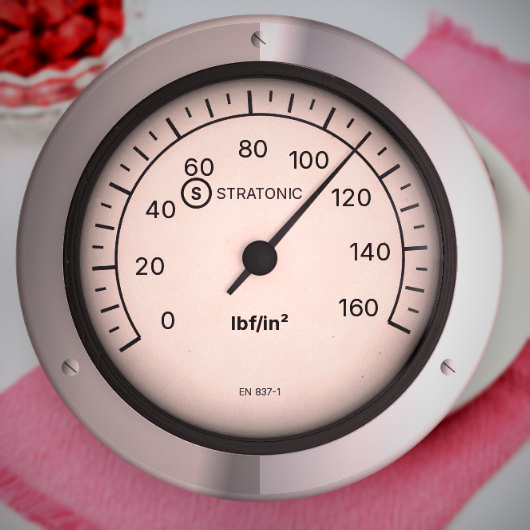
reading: 110; psi
